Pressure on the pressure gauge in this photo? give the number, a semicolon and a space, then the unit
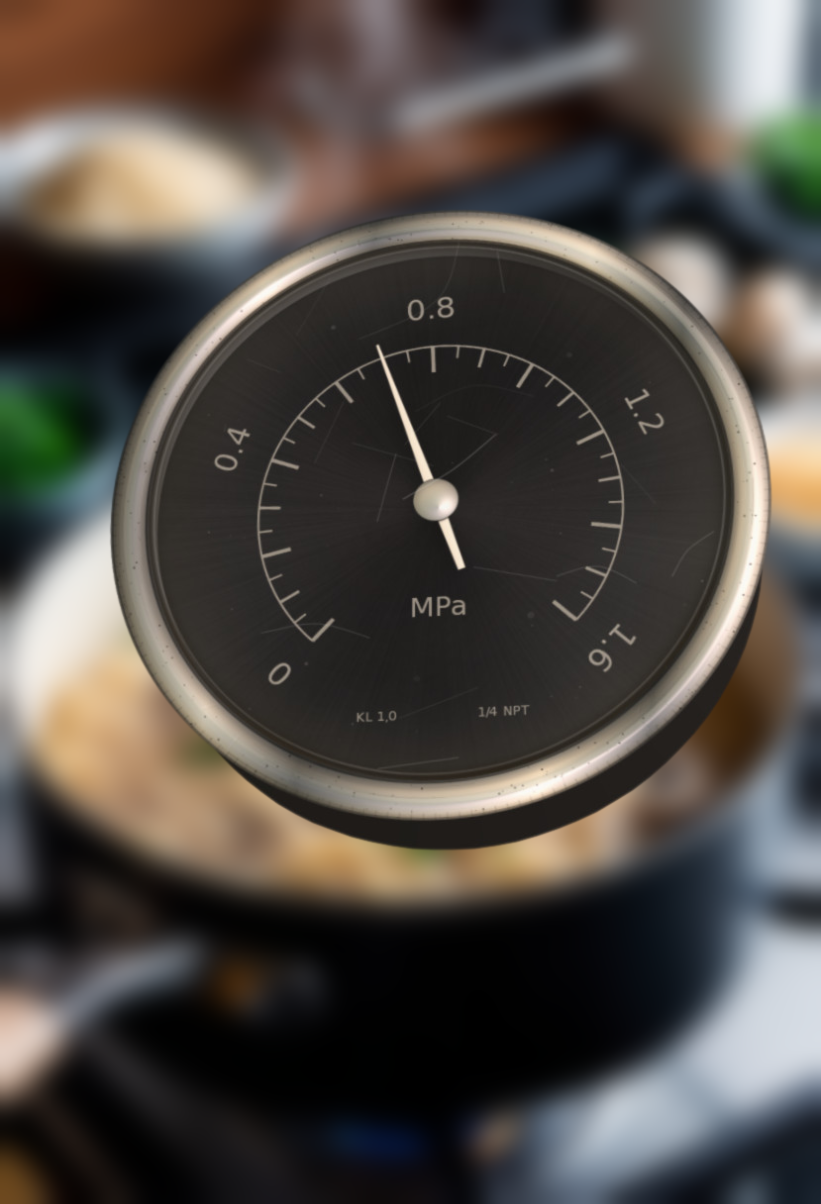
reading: 0.7; MPa
